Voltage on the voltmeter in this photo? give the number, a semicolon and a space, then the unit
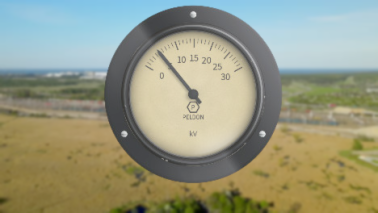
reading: 5; kV
